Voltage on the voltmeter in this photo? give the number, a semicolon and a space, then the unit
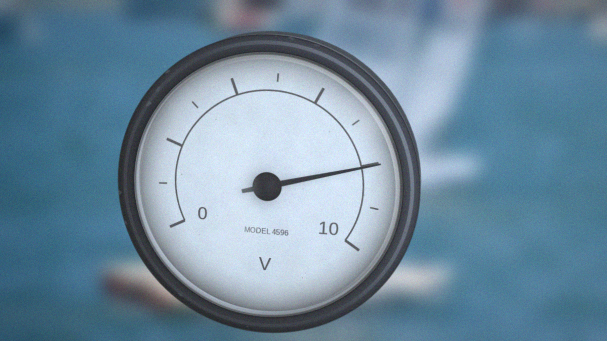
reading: 8; V
